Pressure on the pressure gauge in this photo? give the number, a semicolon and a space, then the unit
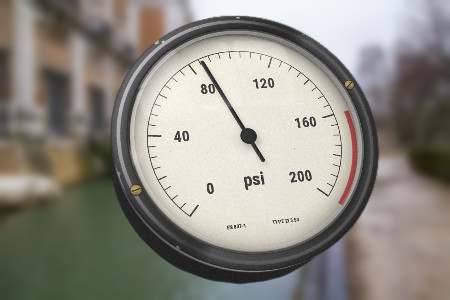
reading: 85; psi
